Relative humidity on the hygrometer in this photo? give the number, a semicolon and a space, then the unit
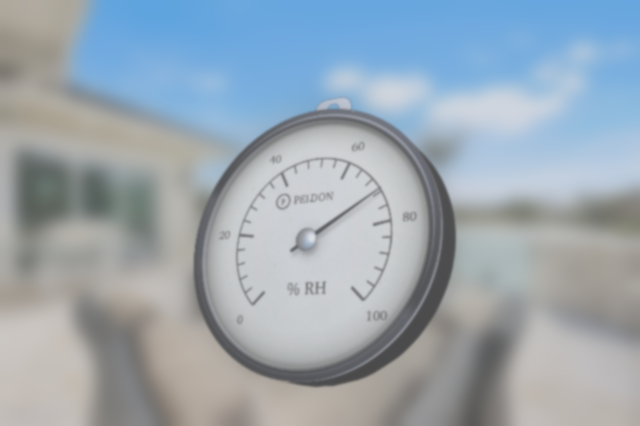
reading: 72; %
